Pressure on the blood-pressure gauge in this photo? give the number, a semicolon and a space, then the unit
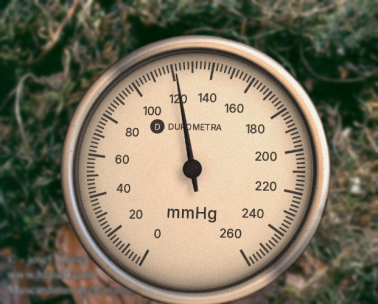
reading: 122; mmHg
